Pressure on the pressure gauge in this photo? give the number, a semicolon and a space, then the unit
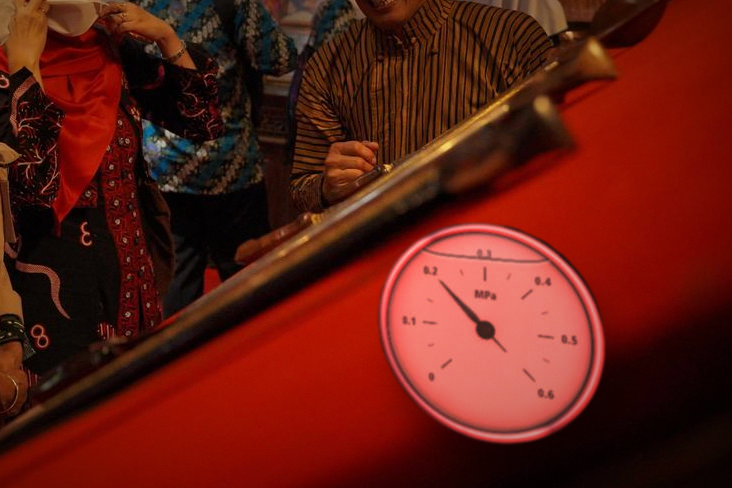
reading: 0.2; MPa
